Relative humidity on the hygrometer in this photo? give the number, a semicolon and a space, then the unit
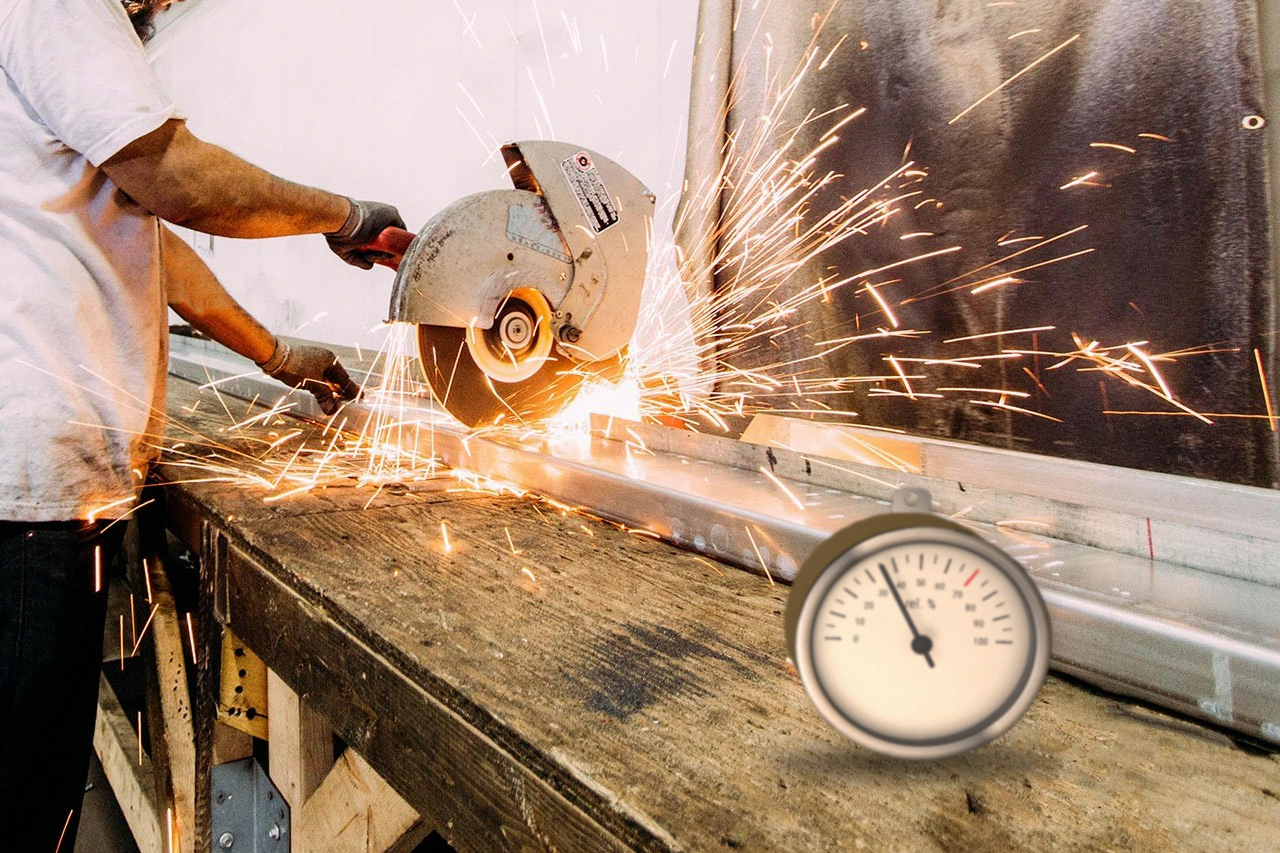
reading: 35; %
